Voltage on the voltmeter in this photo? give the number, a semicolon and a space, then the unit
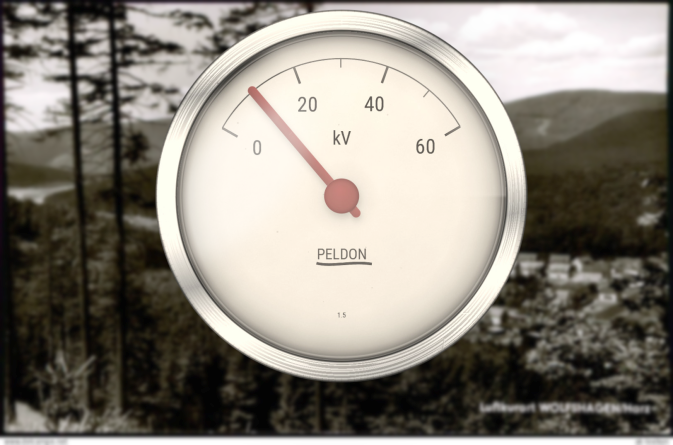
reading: 10; kV
